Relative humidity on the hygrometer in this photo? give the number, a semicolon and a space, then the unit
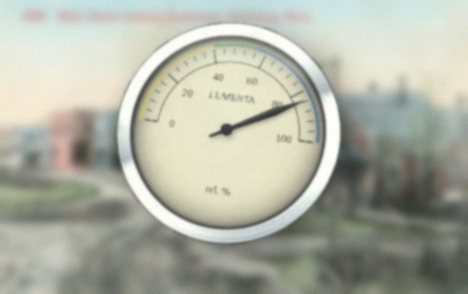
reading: 84; %
